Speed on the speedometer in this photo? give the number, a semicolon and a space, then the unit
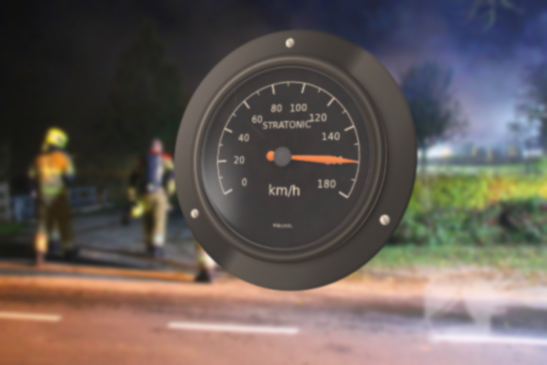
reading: 160; km/h
